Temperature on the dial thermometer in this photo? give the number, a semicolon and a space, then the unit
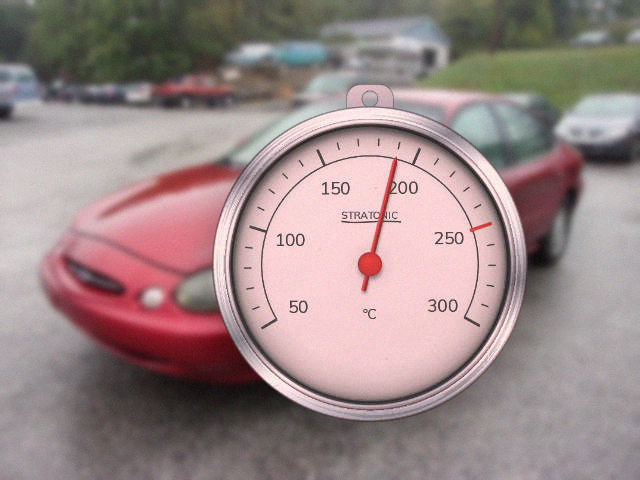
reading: 190; °C
